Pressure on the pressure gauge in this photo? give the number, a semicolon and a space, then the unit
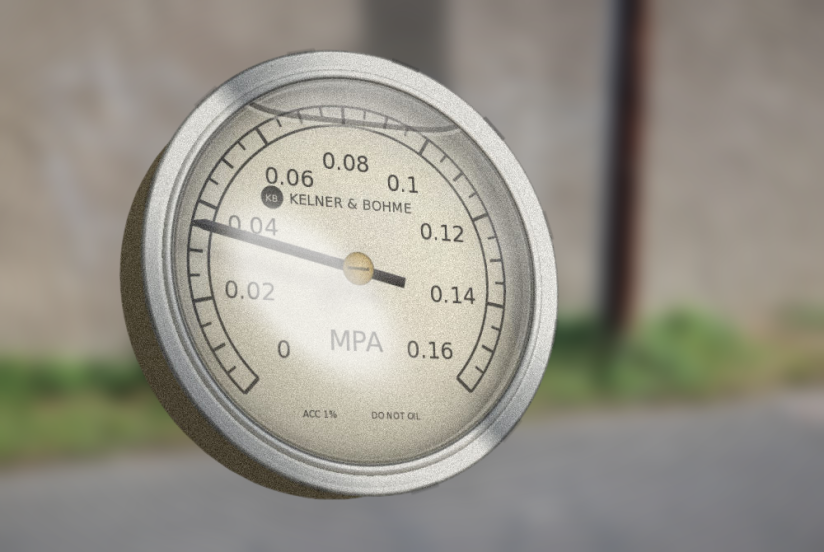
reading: 0.035; MPa
